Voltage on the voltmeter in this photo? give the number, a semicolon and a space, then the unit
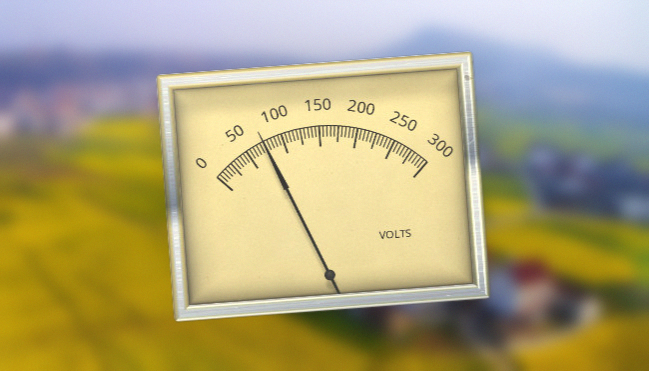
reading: 75; V
